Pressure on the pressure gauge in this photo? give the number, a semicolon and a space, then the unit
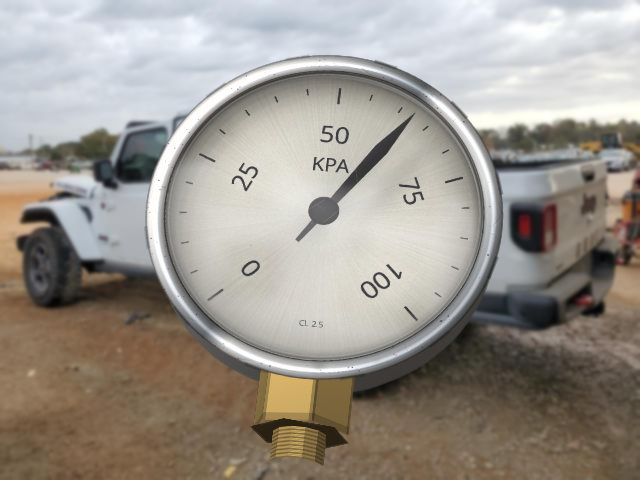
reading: 62.5; kPa
